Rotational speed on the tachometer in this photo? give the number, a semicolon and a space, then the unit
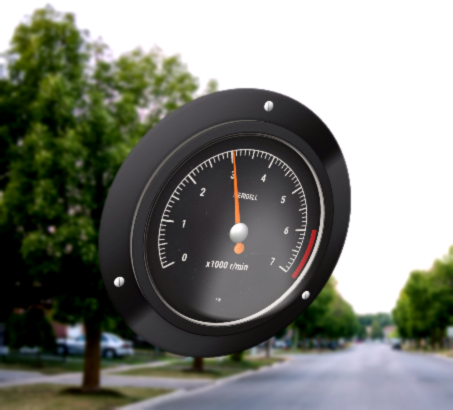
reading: 3000; rpm
